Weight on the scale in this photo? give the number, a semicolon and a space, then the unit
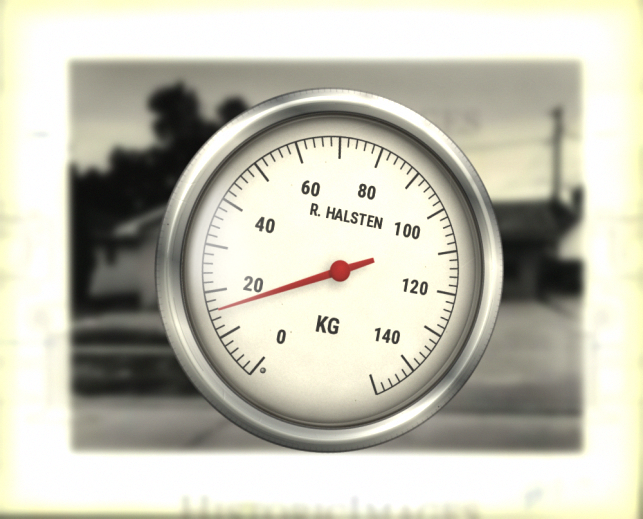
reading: 16; kg
